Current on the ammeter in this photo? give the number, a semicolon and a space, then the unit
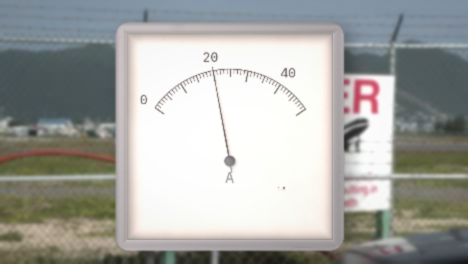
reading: 20; A
